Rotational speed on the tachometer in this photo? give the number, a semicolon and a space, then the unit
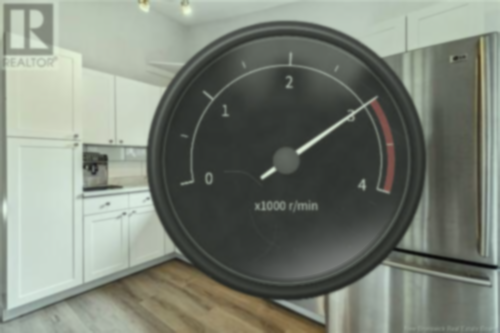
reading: 3000; rpm
